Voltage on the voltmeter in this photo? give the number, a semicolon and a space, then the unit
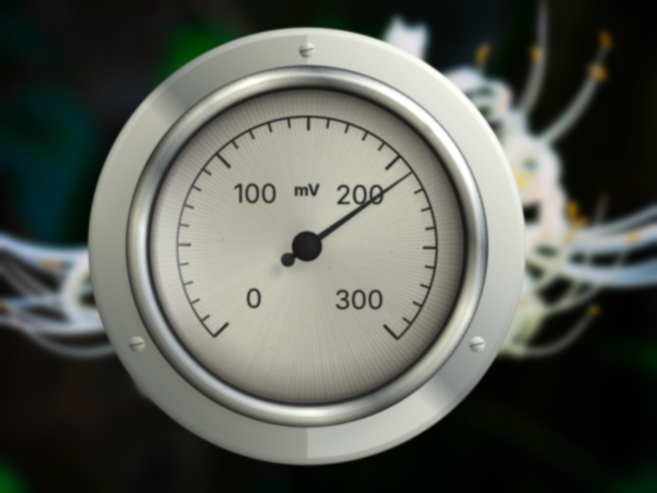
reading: 210; mV
